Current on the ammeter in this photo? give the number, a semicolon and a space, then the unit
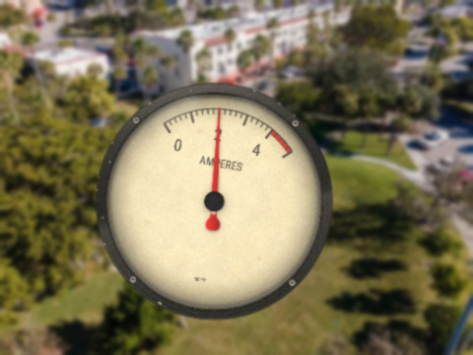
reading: 2; A
